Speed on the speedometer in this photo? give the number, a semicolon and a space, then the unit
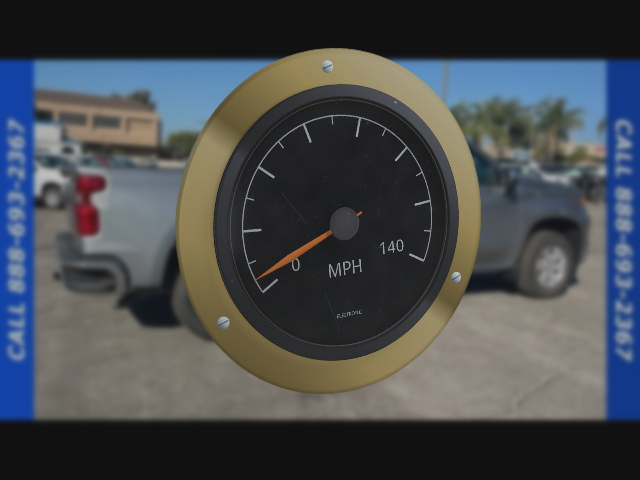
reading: 5; mph
